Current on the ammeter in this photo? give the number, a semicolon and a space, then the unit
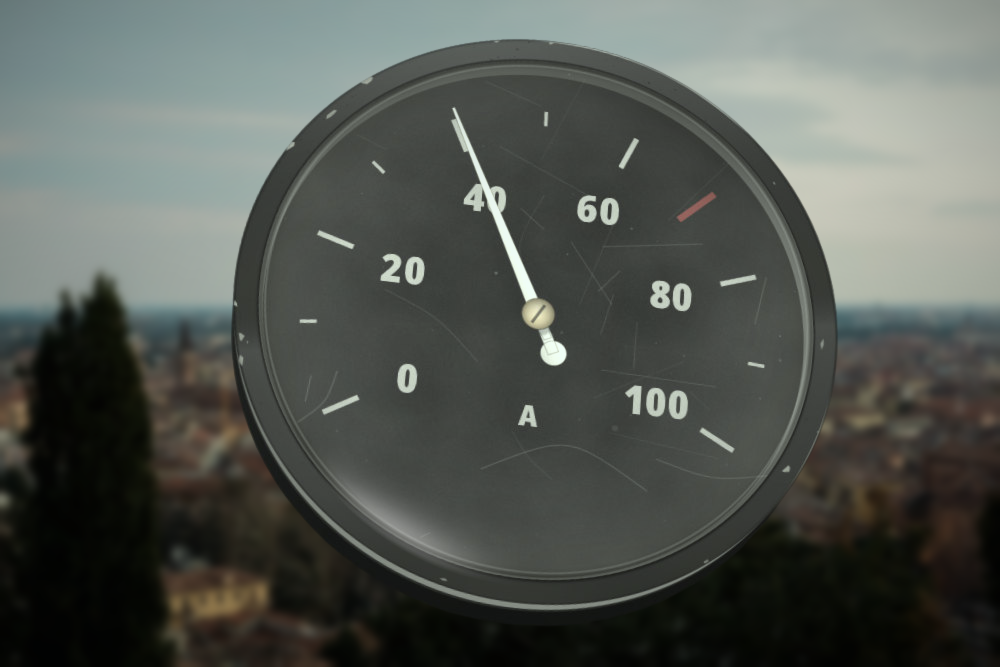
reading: 40; A
